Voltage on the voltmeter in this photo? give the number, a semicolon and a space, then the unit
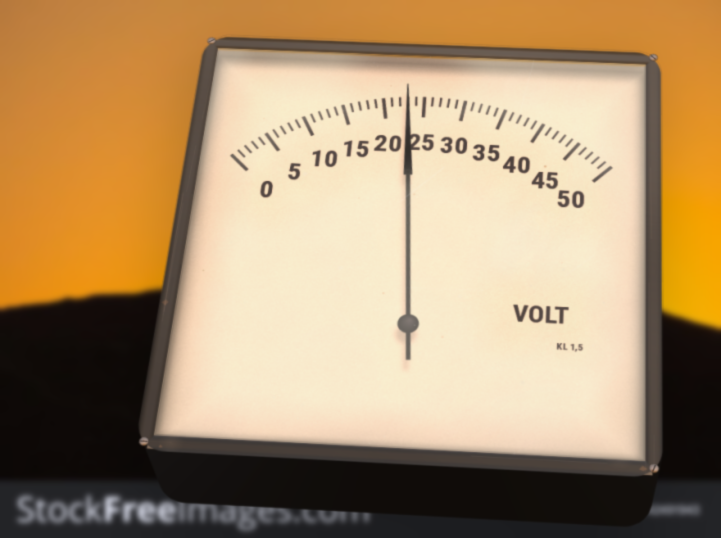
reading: 23; V
